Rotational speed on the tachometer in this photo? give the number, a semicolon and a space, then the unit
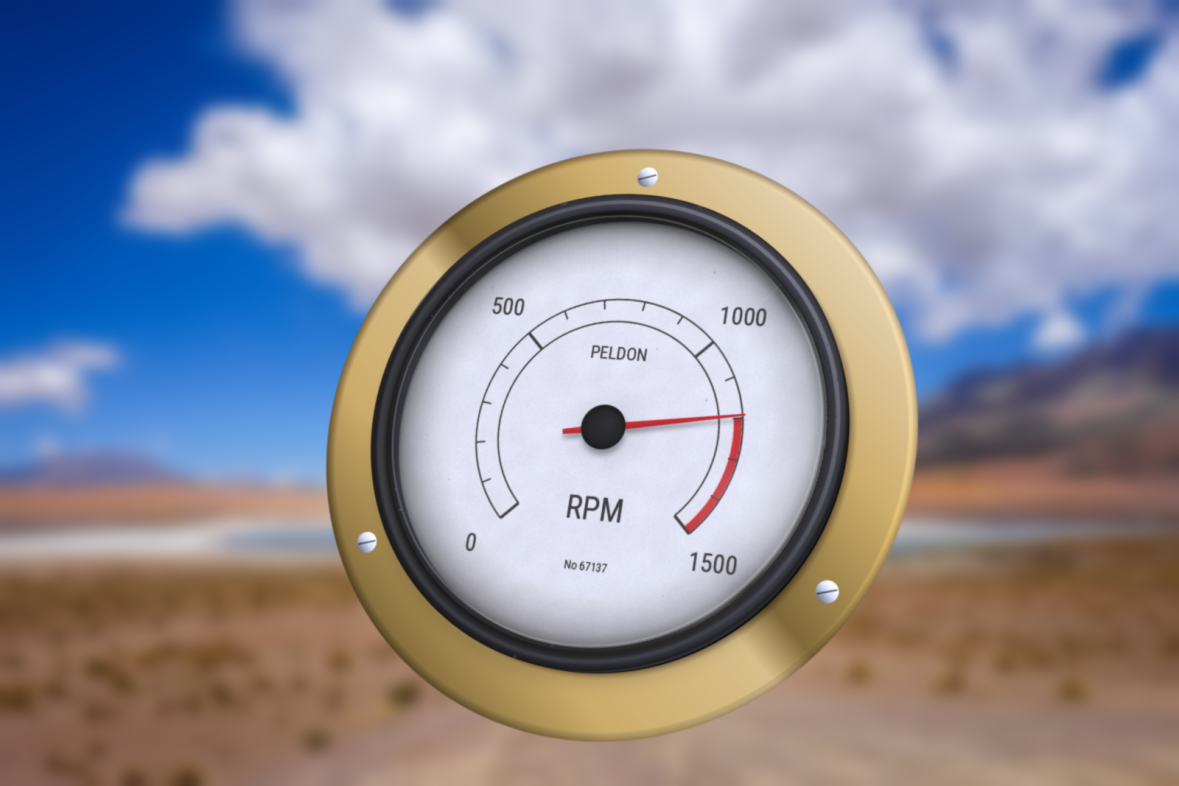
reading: 1200; rpm
